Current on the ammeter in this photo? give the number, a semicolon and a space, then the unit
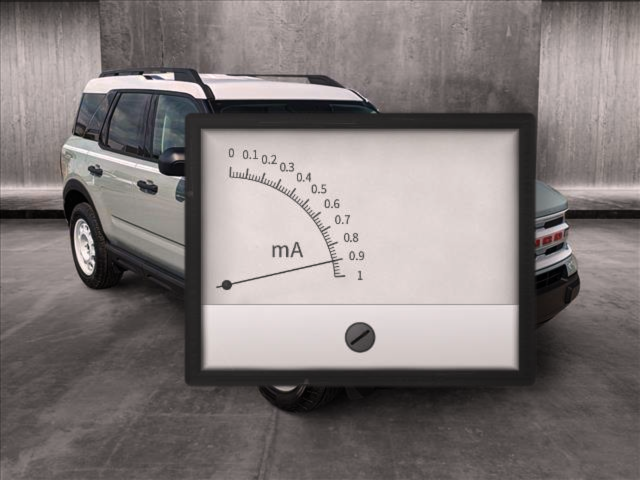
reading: 0.9; mA
